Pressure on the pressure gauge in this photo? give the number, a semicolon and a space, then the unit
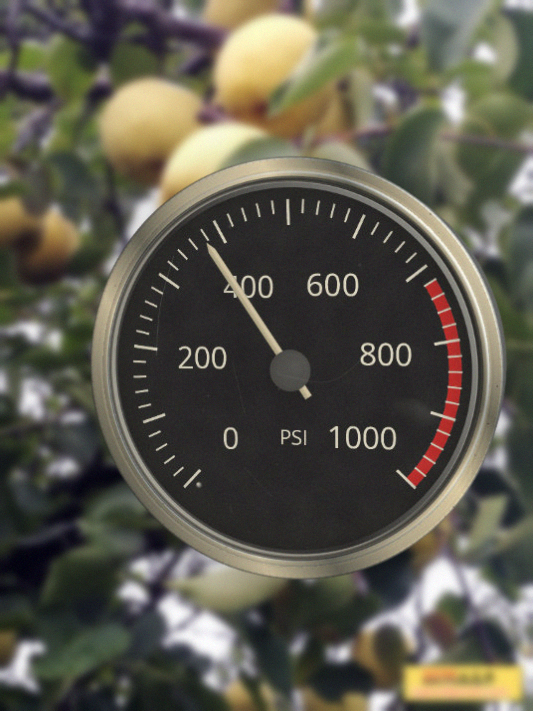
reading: 380; psi
